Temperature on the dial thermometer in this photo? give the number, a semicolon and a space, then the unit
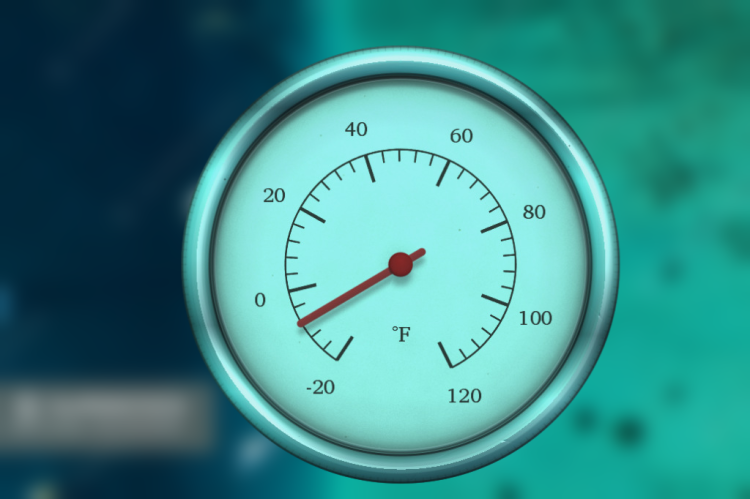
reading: -8; °F
